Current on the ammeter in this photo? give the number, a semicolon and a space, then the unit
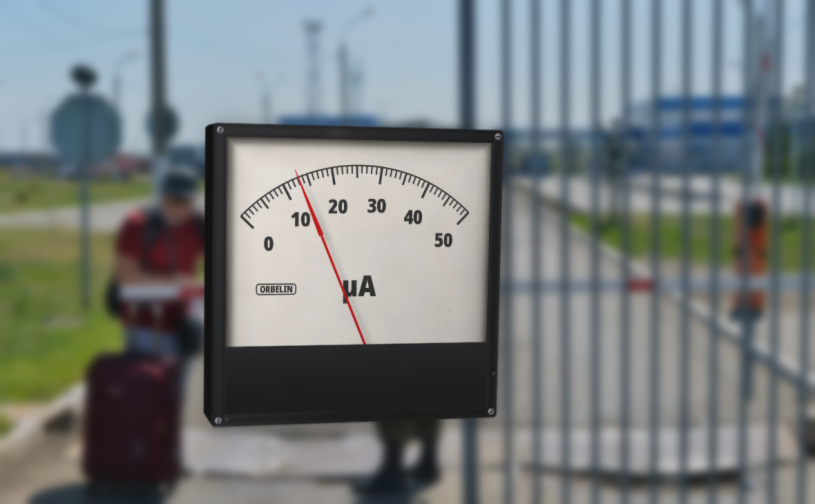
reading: 13; µA
